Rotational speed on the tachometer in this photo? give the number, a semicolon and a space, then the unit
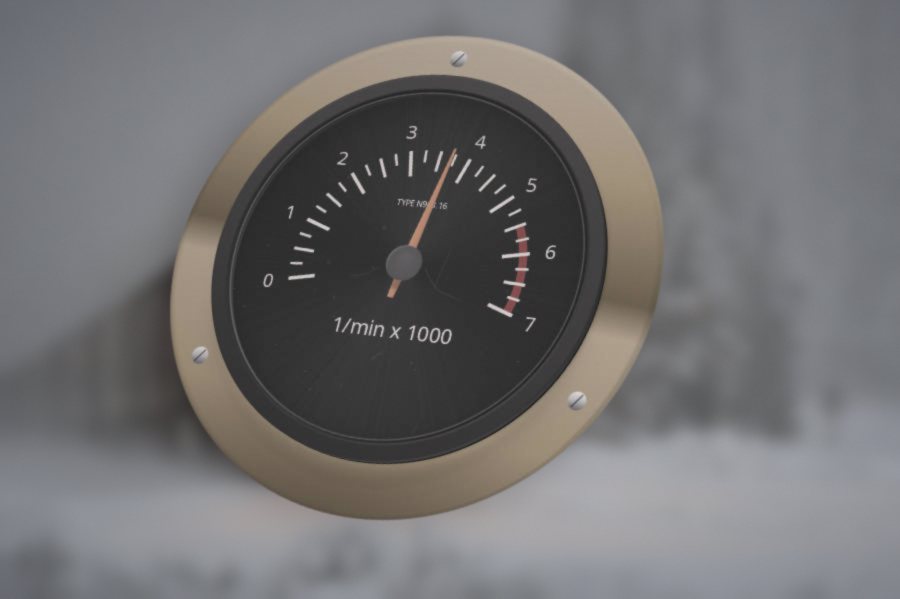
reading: 3750; rpm
